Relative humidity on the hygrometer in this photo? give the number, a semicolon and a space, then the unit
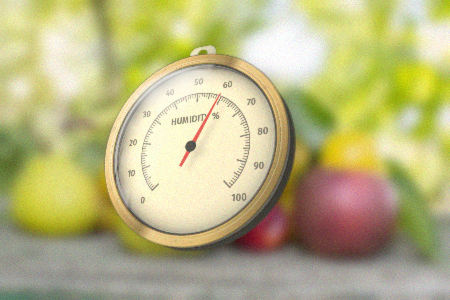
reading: 60; %
